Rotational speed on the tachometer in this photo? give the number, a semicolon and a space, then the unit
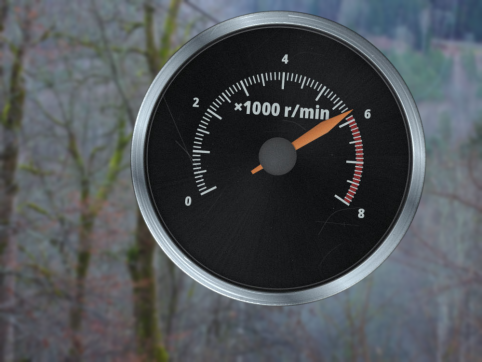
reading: 5800; rpm
